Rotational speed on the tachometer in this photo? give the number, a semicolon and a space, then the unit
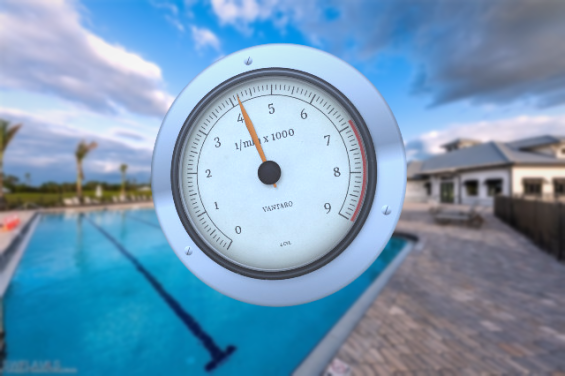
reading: 4200; rpm
